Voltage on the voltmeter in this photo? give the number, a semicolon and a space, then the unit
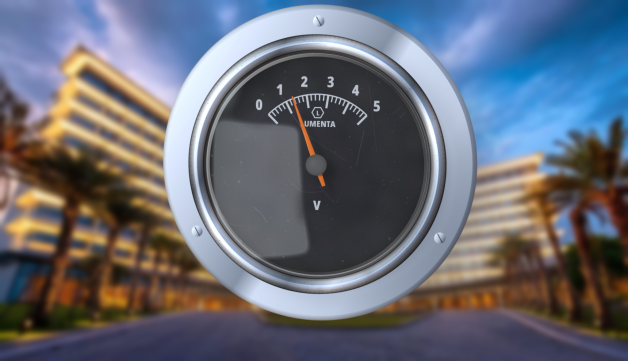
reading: 1.4; V
